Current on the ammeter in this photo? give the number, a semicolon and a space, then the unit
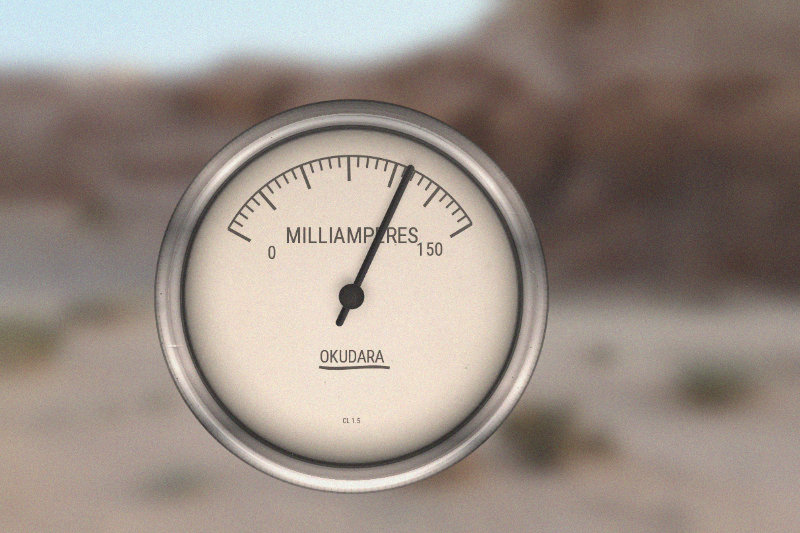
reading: 107.5; mA
